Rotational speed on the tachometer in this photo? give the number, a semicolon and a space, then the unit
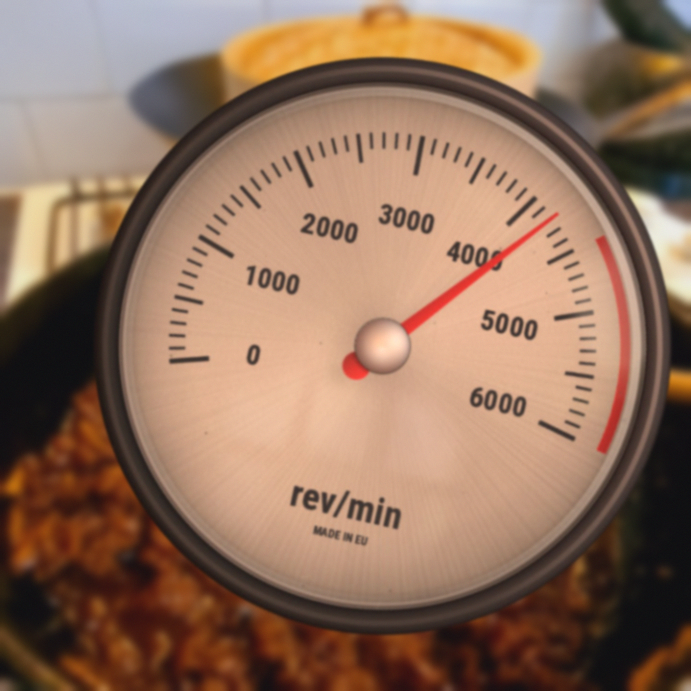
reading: 4200; rpm
